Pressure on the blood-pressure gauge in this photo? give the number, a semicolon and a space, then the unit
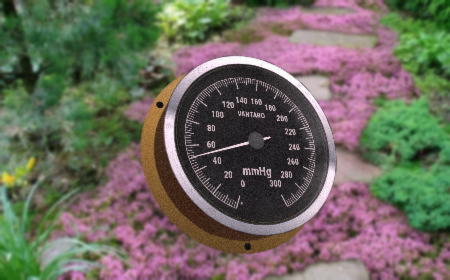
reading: 50; mmHg
